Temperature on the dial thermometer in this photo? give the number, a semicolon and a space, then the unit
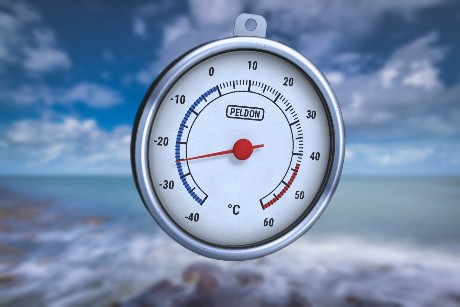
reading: -25; °C
